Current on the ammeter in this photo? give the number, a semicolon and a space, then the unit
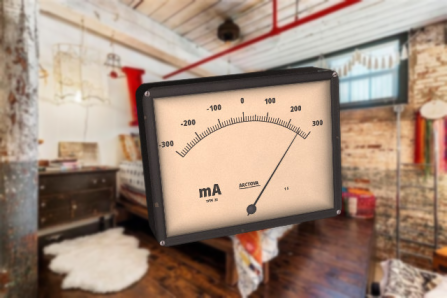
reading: 250; mA
